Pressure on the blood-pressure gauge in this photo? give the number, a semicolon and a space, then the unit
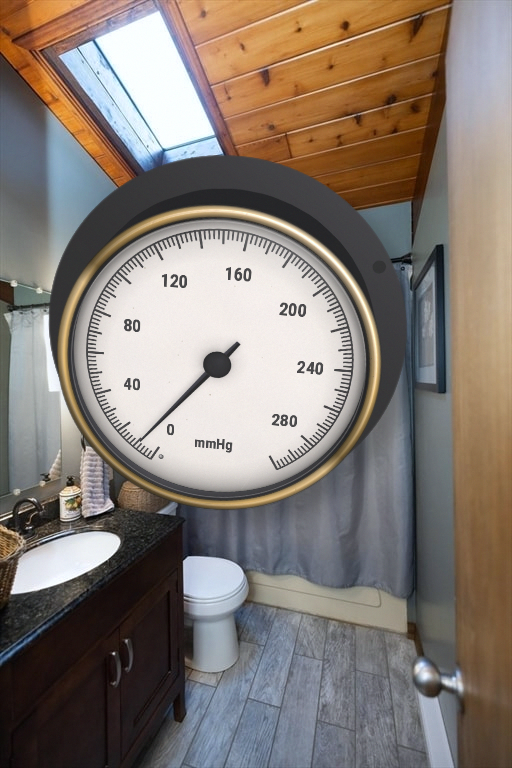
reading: 10; mmHg
